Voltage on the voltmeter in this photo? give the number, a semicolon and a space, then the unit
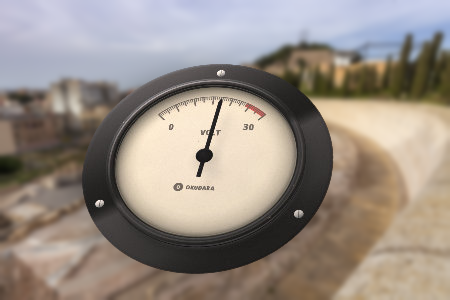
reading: 17.5; V
